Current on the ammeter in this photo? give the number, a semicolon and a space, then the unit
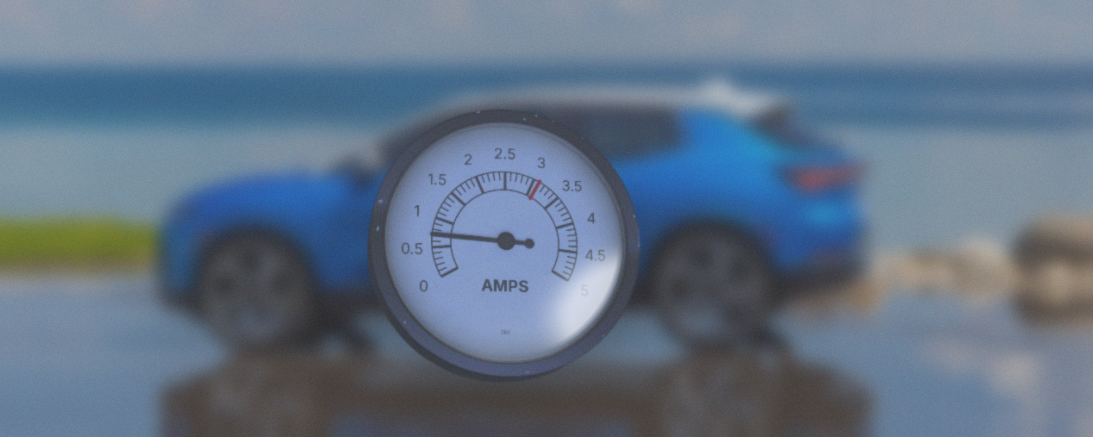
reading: 0.7; A
